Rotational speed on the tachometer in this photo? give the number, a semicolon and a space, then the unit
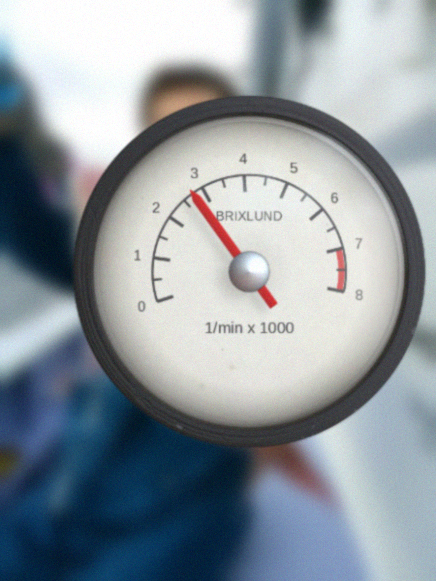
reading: 2750; rpm
